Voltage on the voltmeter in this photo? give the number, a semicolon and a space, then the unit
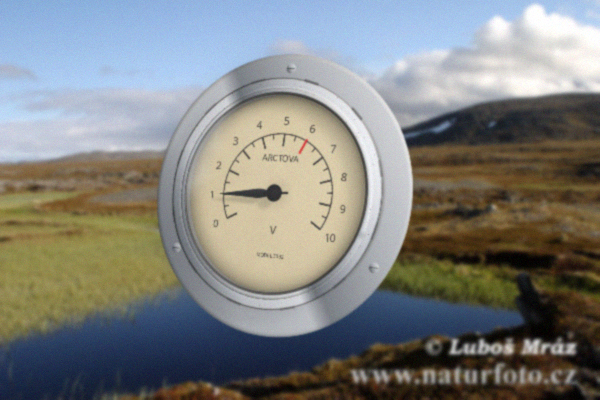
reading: 1; V
